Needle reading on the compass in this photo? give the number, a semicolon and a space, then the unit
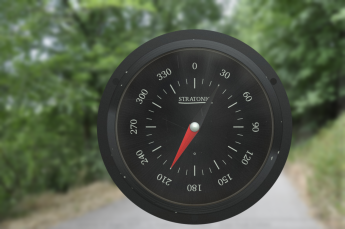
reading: 210; °
